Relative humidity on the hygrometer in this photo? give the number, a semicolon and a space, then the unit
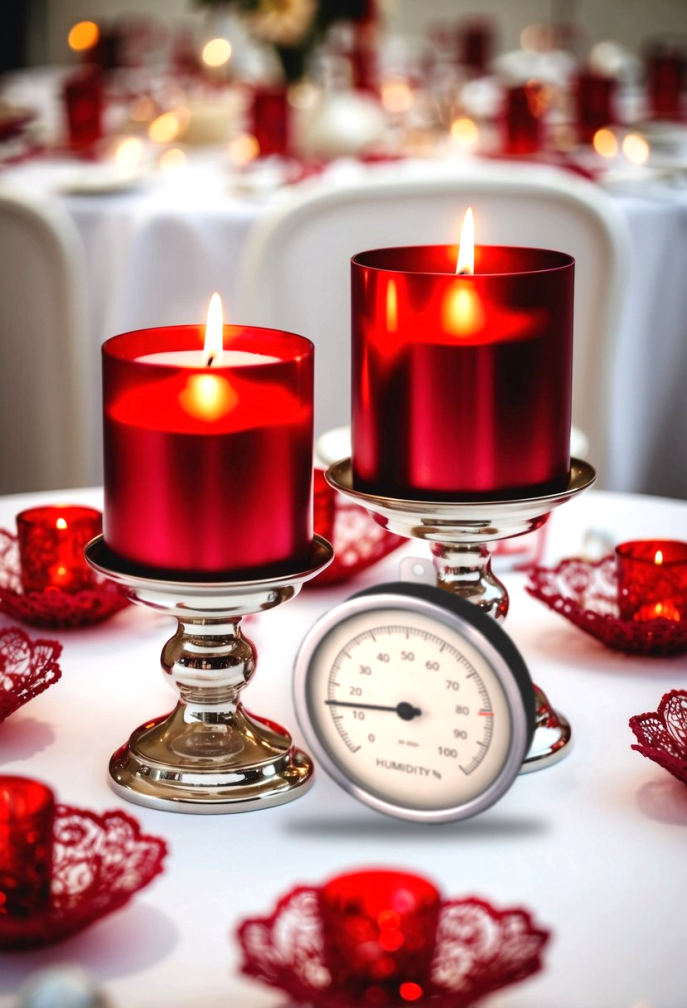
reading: 15; %
